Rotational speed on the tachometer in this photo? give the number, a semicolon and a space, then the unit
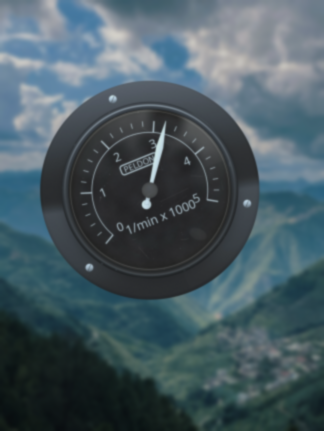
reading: 3200; rpm
